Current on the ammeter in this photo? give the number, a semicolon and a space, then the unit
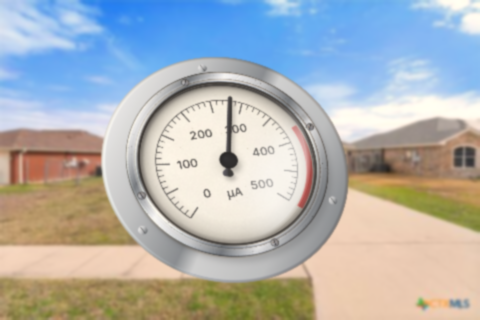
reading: 280; µA
